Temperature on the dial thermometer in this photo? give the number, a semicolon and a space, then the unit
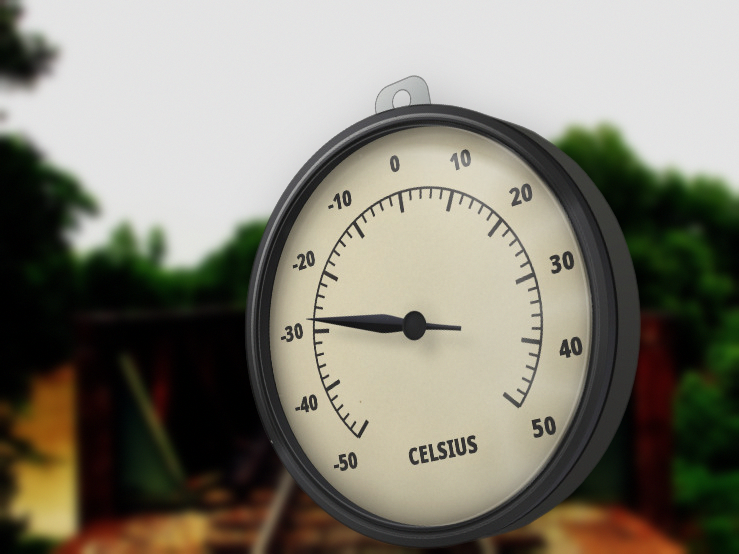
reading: -28; °C
